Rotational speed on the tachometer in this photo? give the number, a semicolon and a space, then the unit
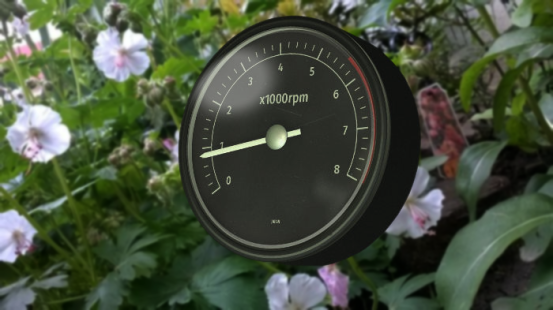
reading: 800; rpm
